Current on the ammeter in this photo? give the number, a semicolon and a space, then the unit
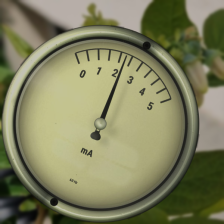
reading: 2.25; mA
